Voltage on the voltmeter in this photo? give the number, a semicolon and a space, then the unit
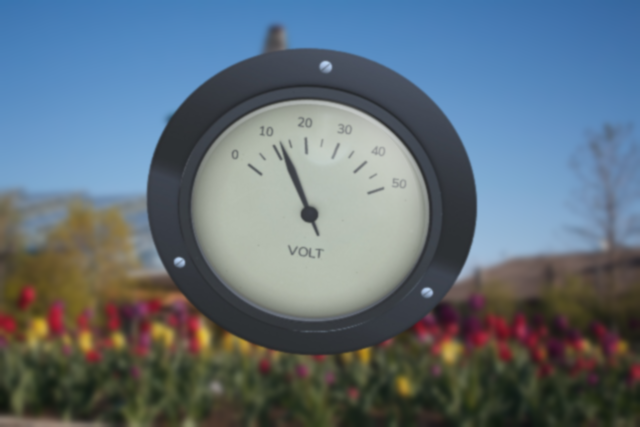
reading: 12.5; V
